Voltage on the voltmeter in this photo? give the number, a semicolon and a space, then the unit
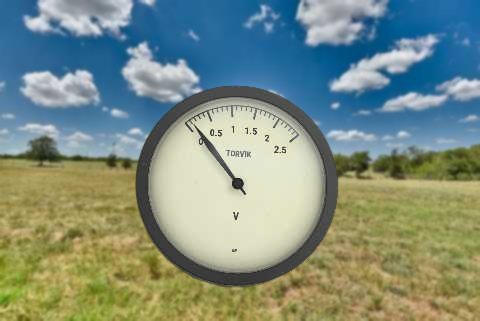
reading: 0.1; V
